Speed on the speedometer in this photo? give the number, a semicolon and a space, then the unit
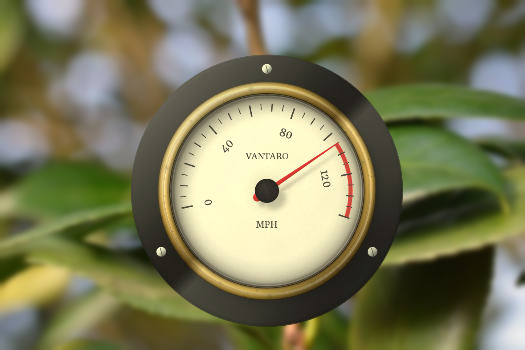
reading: 105; mph
